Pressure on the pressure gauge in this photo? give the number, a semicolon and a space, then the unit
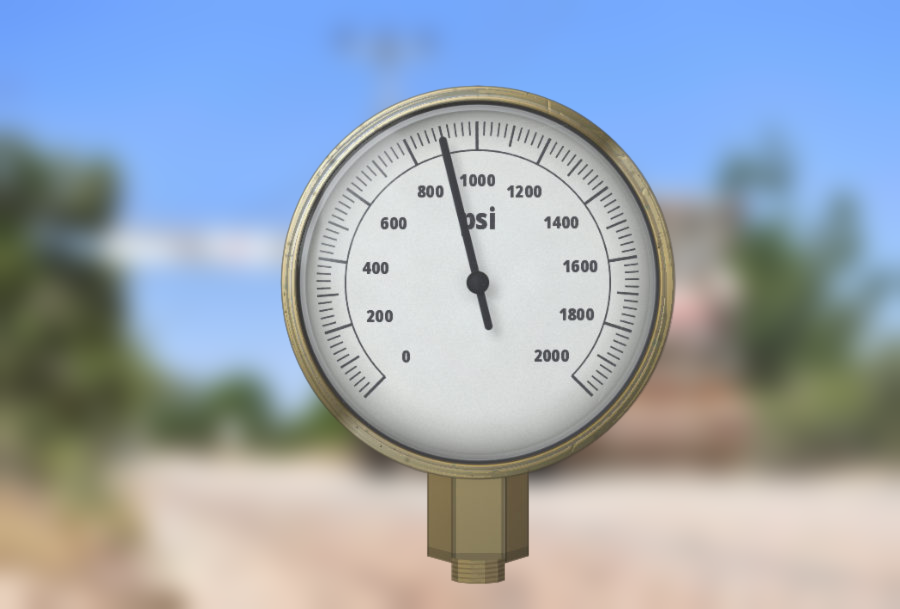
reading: 900; psi
